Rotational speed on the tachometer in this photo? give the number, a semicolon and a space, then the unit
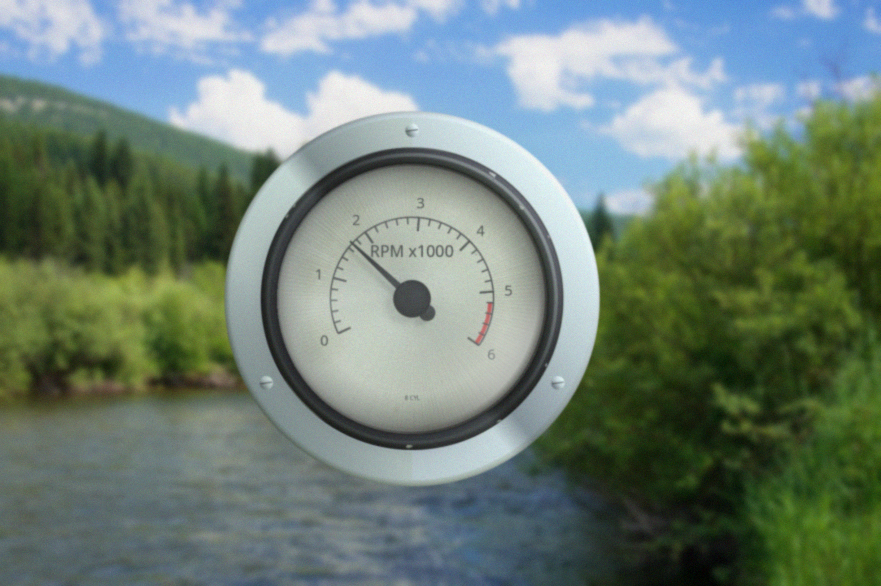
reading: 1700; rpm
